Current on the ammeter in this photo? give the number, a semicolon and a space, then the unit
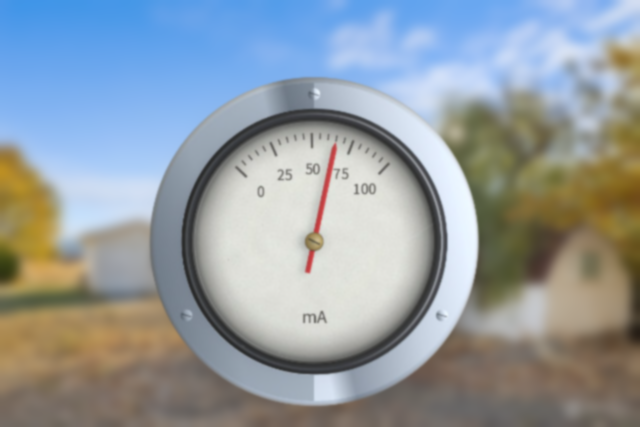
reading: 65; mA
